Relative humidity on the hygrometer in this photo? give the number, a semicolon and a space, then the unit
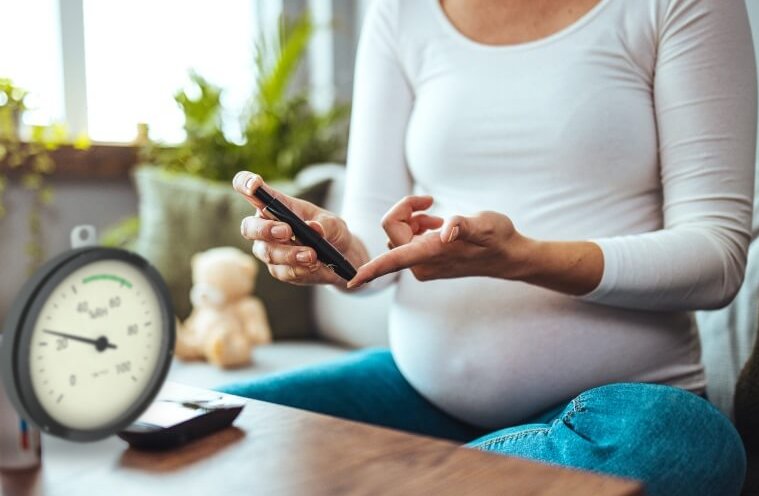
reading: 24; %
